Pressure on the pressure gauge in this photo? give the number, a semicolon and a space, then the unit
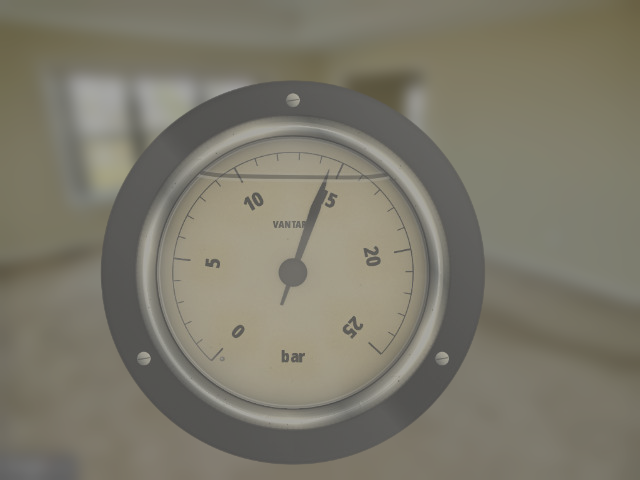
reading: 14.5; bar
